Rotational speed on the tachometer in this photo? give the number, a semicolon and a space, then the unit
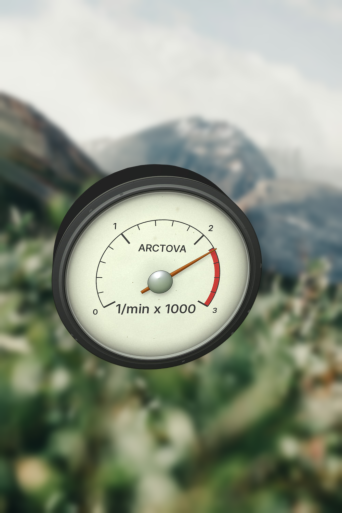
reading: 2200; rpm
